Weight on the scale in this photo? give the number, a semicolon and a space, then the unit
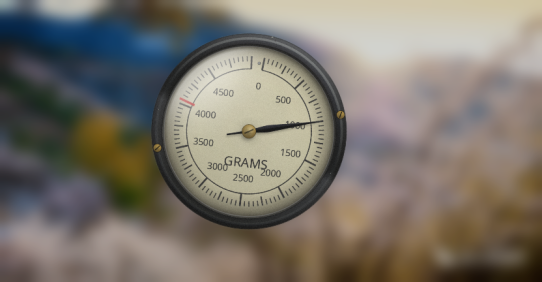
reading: 1000; g
